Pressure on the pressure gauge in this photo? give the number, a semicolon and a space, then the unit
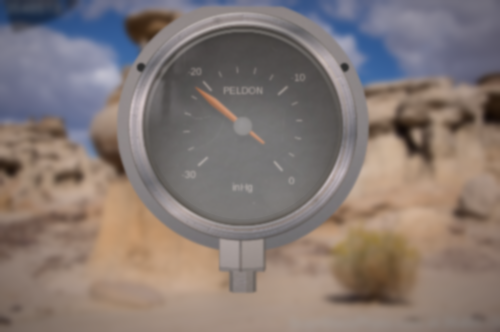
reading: -21; inHg
